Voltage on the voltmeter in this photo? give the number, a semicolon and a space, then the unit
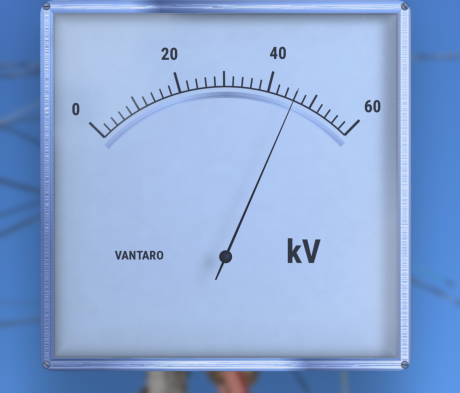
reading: 46; kV
